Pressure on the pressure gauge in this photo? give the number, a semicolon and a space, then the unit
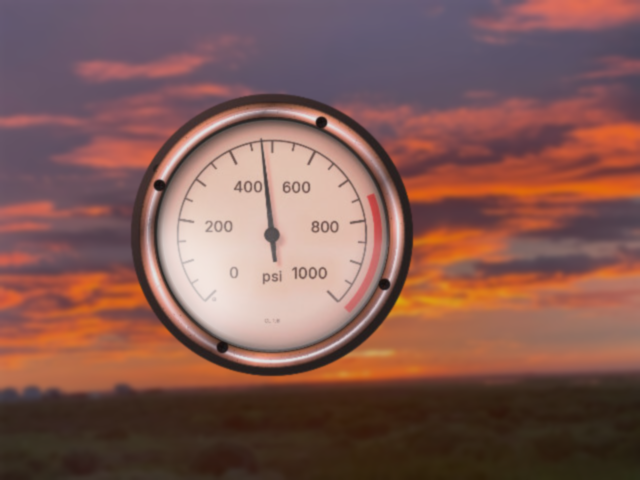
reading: 475; psi
